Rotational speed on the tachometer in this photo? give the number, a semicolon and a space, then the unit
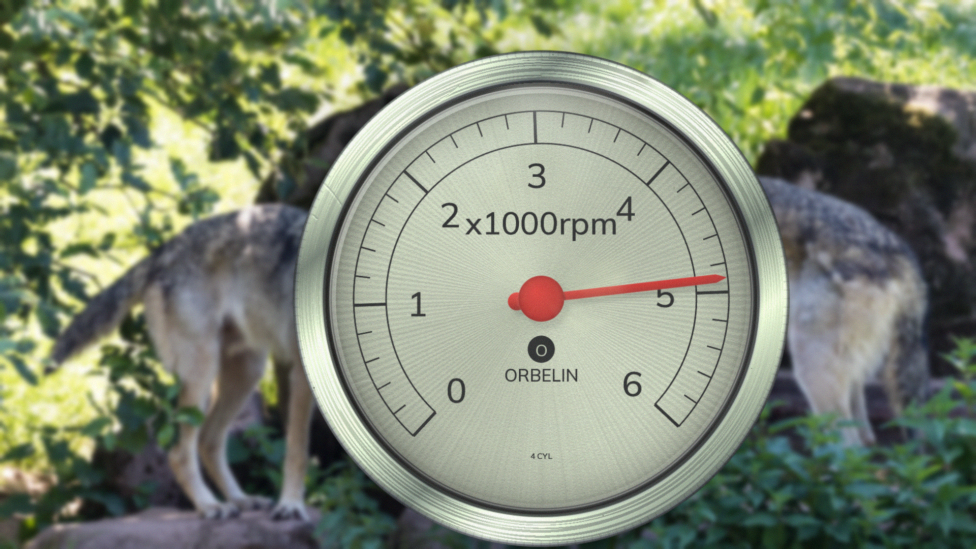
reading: 4900; rpm
